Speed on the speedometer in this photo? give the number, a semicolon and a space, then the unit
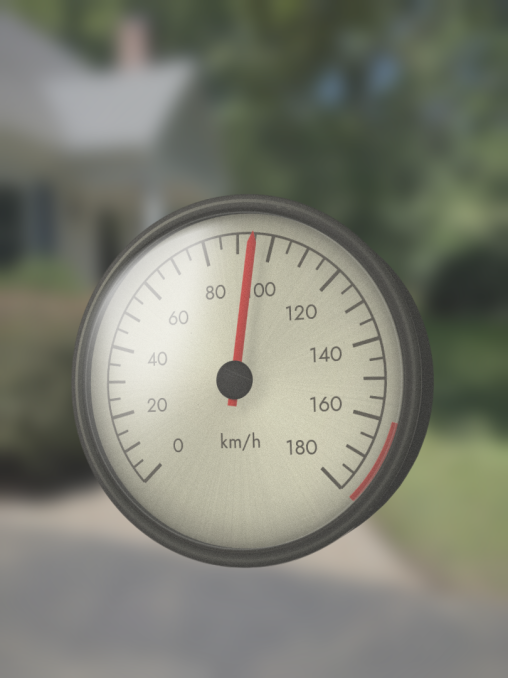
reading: 95; km/h
